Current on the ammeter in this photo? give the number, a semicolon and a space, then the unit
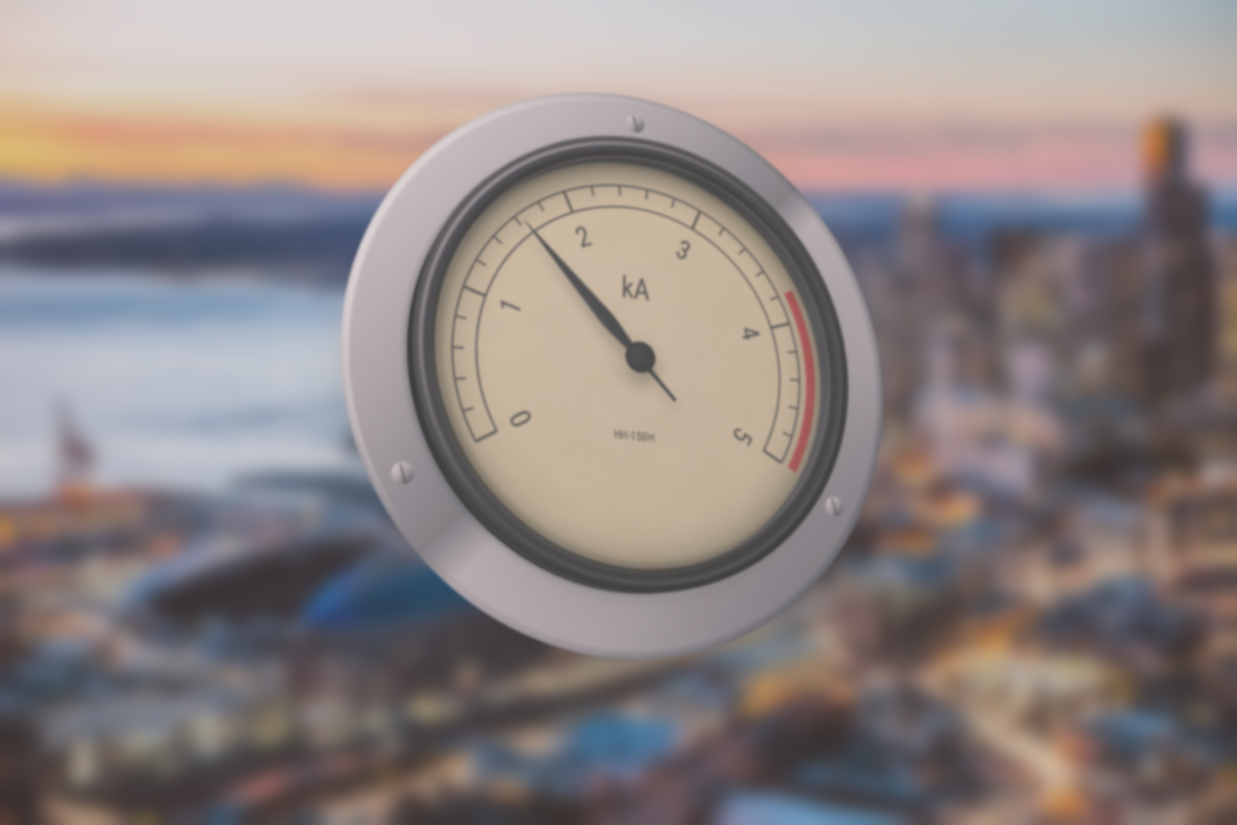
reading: 1.6; kA
